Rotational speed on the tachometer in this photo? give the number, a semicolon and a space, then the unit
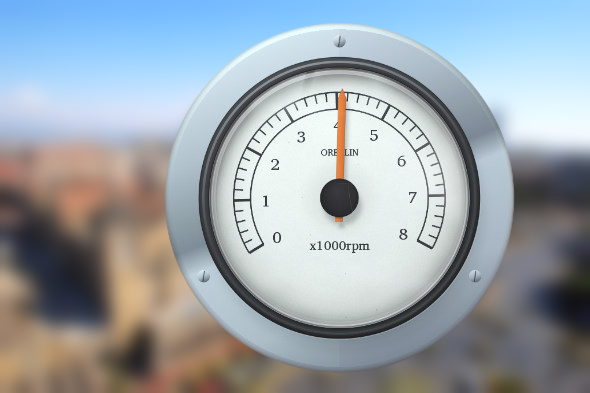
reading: 4100; rpm
